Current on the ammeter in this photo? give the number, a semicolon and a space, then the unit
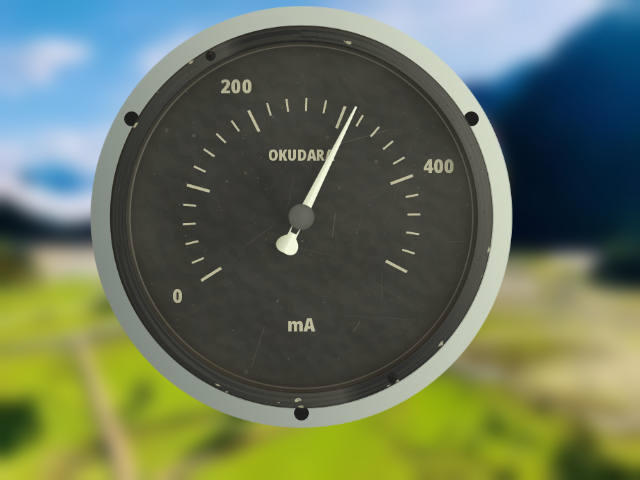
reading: 310; mA
